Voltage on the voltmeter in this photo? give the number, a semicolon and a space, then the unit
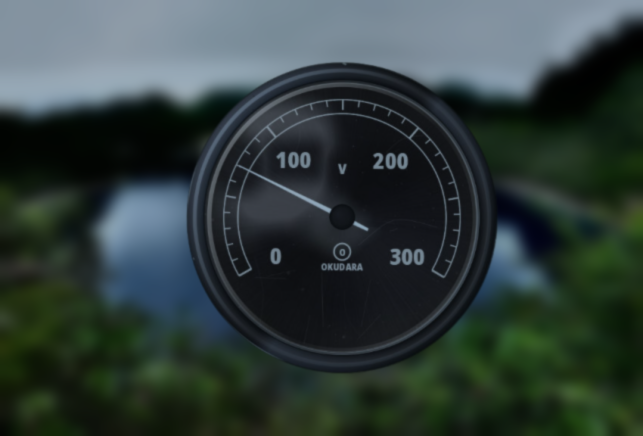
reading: 70; V
